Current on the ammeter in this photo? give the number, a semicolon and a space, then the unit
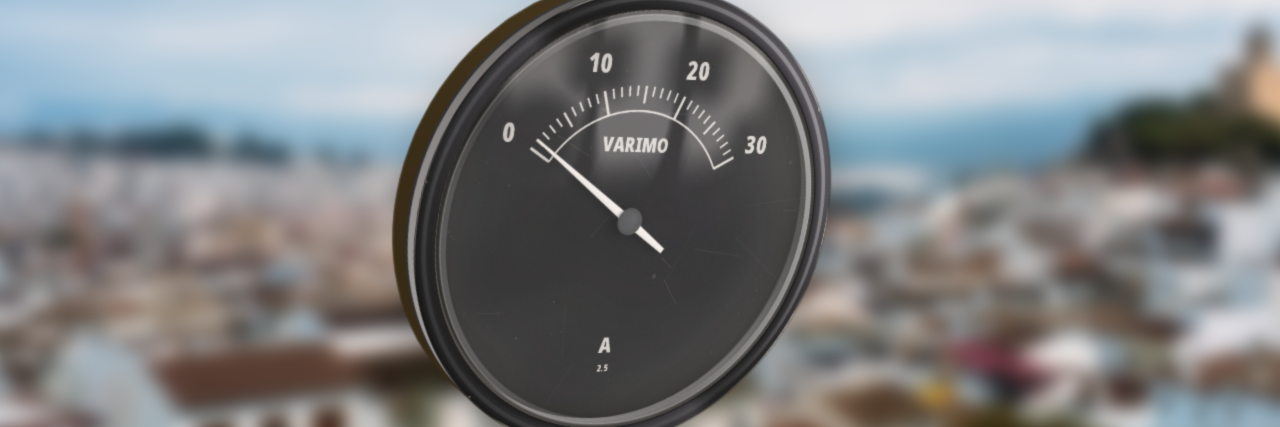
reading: 1; A
